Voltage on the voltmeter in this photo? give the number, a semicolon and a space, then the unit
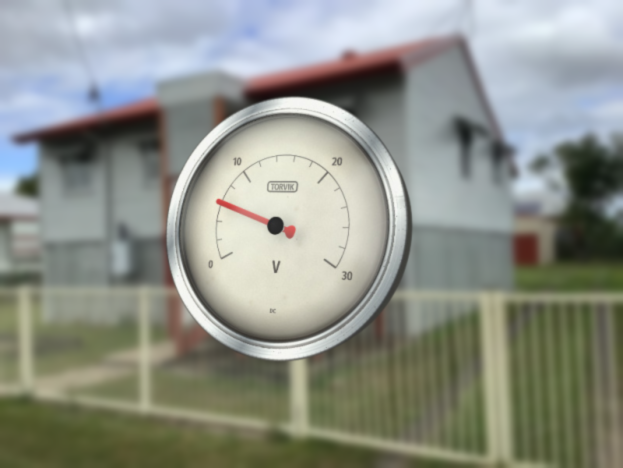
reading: 6; V
